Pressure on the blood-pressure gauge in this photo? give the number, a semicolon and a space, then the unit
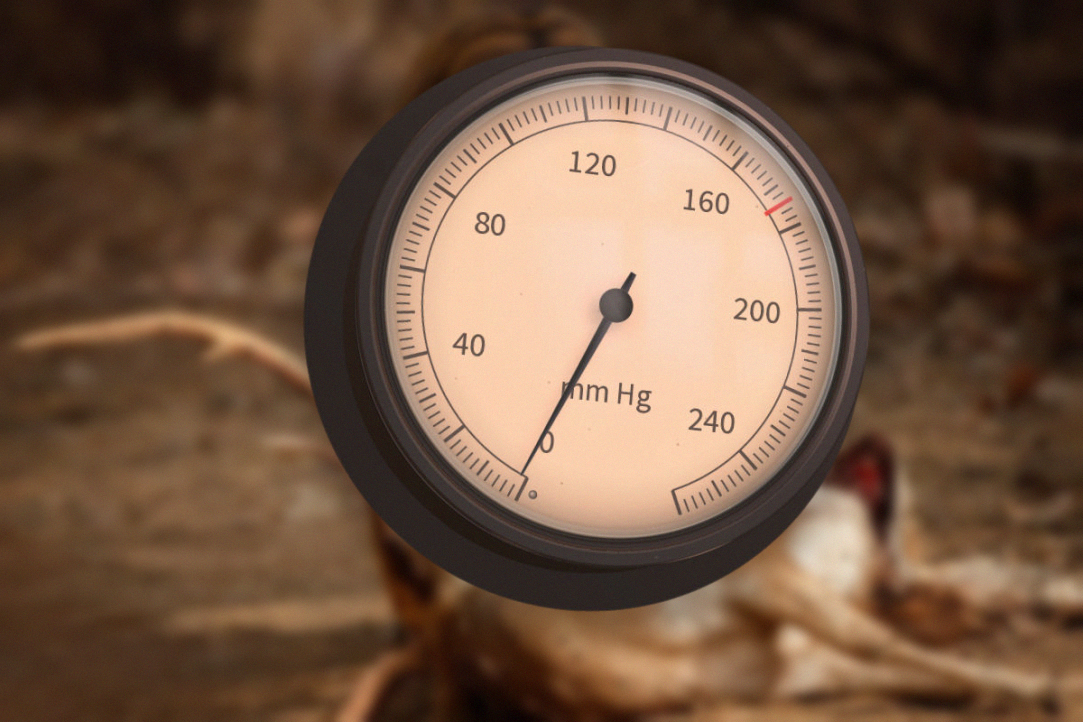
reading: 2; mmHg
